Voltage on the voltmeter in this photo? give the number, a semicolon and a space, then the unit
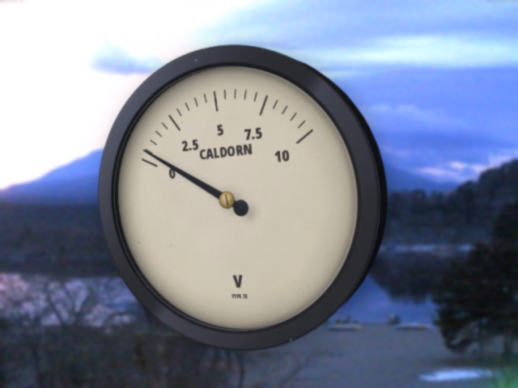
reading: 0.5; V
